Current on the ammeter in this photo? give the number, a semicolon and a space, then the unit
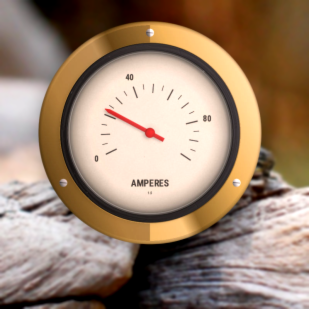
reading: 22.5; A
